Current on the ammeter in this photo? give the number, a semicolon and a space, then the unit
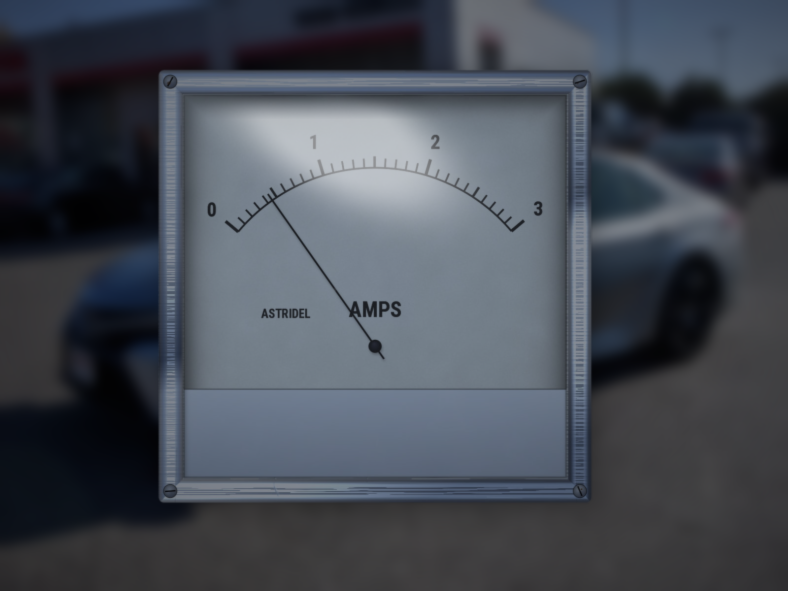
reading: 0.45; A
